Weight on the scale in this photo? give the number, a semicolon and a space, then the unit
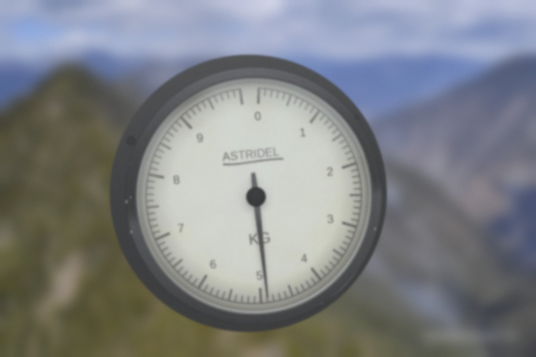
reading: 4.9; kg
